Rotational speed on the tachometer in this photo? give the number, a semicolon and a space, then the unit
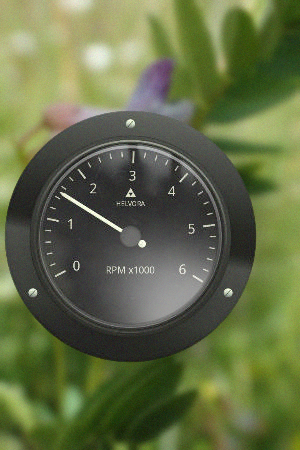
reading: 1500; rpm
